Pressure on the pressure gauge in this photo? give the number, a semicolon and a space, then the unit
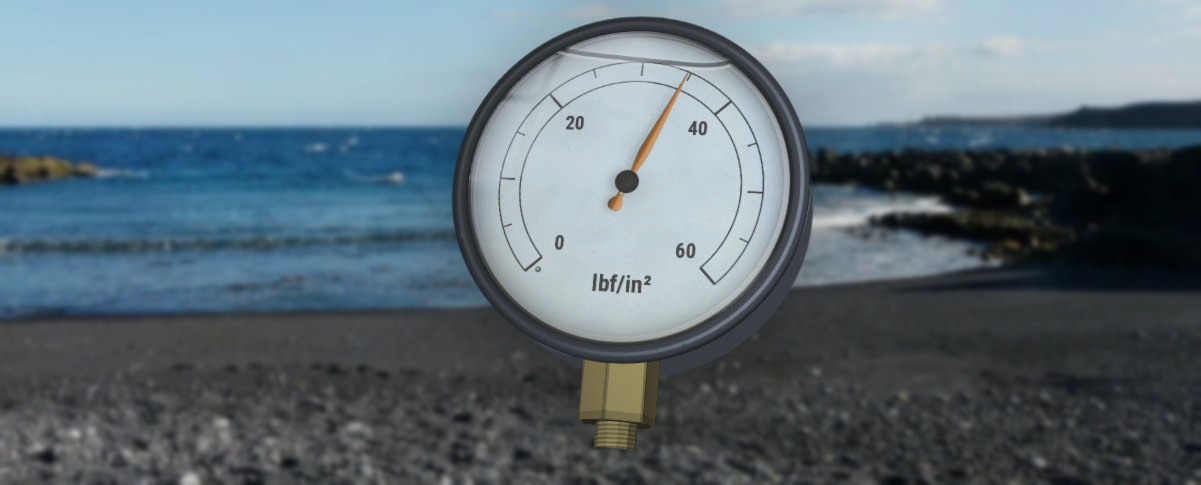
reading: 35; psi
